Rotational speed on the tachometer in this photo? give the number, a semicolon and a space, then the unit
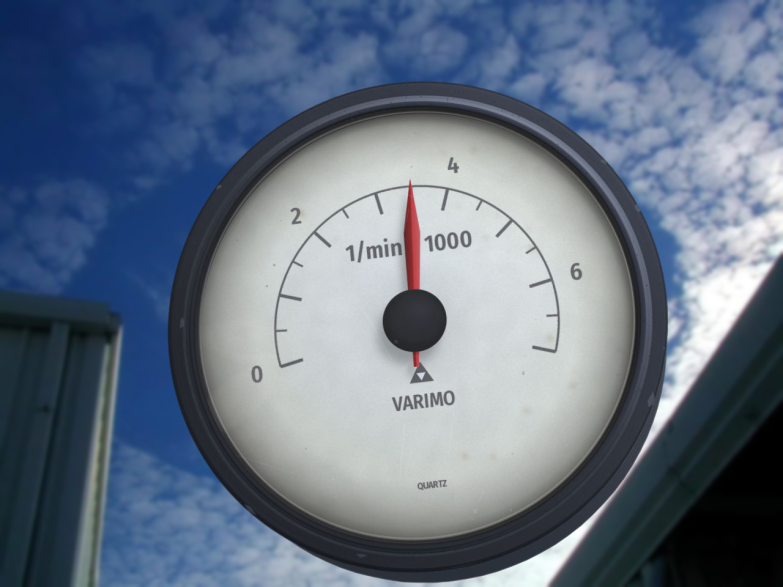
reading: 3500; rpm
